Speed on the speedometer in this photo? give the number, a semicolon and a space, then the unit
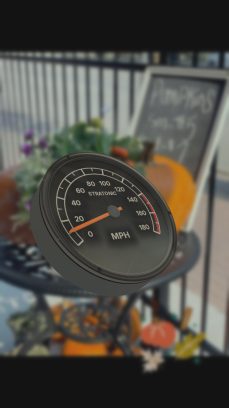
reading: 10; mph
